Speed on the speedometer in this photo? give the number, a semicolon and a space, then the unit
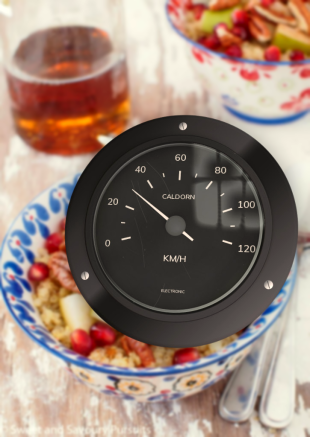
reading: 30; km/h
